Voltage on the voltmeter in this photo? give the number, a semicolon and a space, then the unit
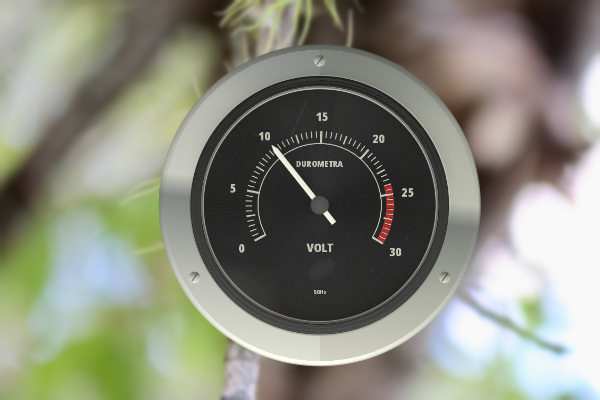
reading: 10; V
